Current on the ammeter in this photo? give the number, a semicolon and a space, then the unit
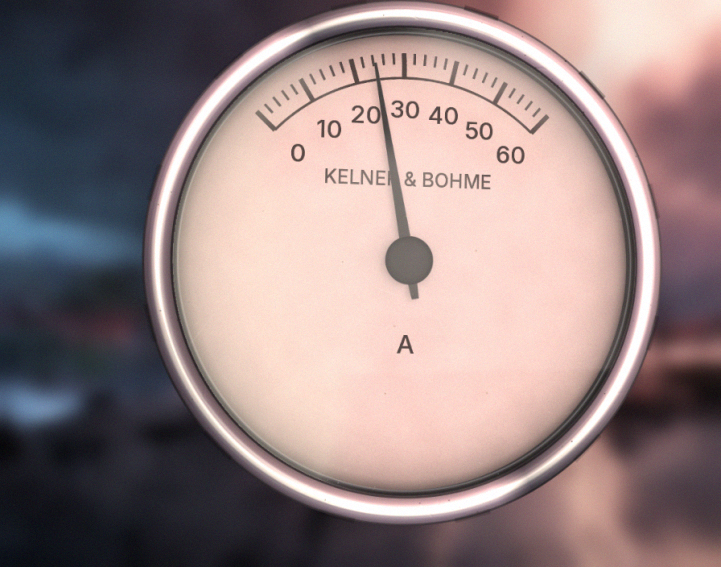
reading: 24; A
